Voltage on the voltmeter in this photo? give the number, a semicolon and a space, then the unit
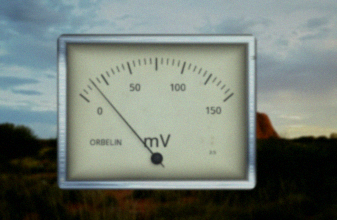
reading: 15; mV
